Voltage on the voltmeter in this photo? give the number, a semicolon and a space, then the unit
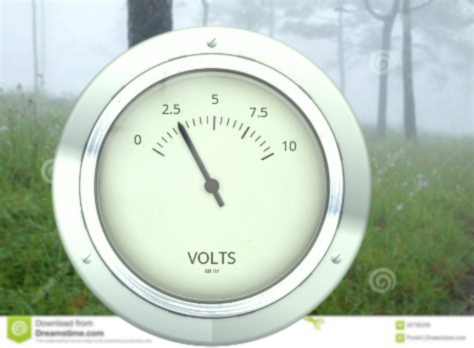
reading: 2.5; V
